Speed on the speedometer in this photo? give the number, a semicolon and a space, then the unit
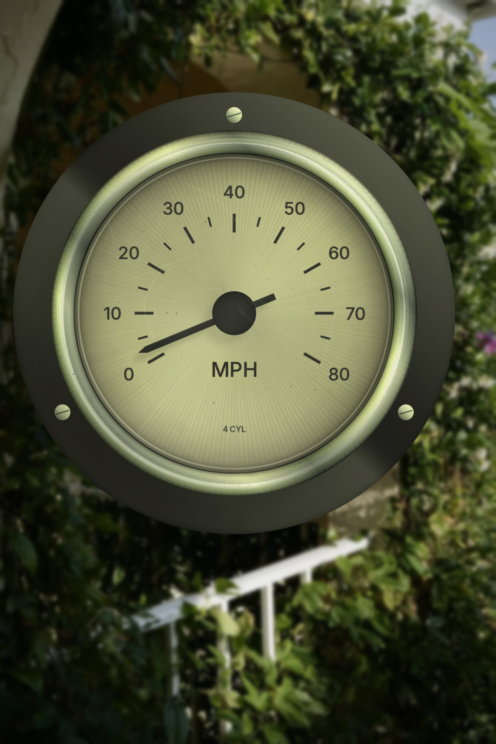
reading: 2.5; mph
